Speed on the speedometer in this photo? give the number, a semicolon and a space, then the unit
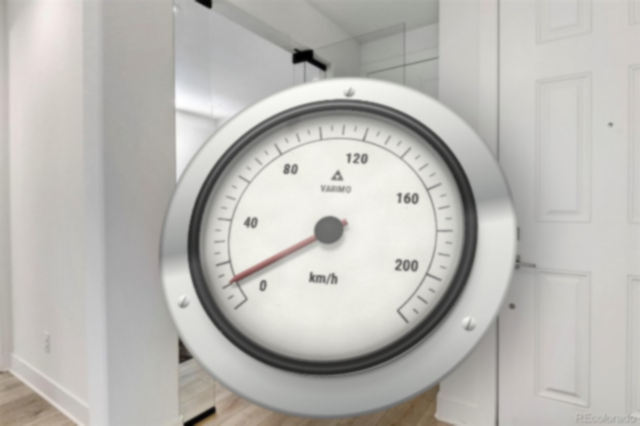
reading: 10; km/h
